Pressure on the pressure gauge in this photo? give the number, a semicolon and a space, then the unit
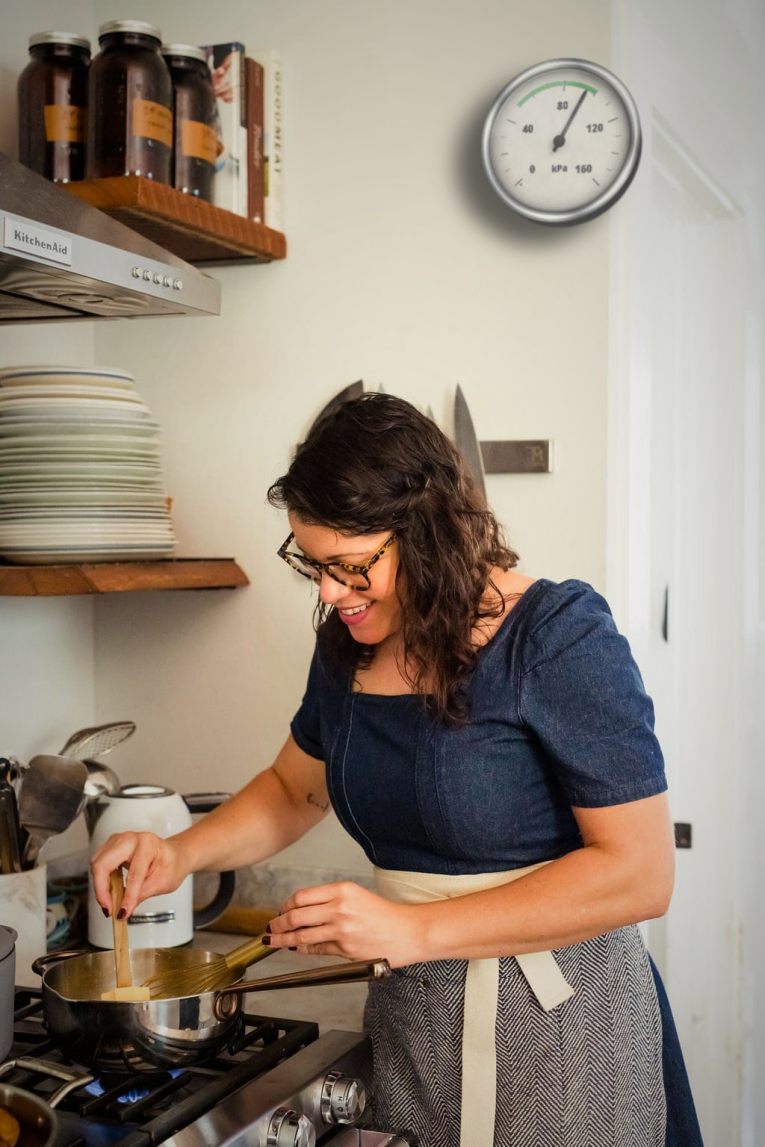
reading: 95; kPa
